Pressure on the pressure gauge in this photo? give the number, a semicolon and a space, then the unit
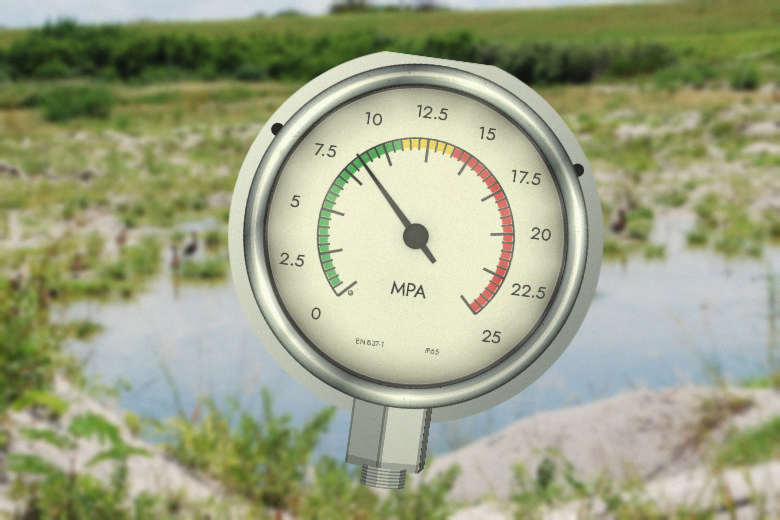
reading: 8.5; MPa
